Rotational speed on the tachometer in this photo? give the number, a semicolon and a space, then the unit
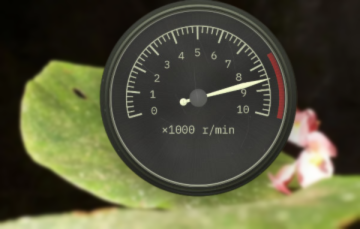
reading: 8600; rpm
